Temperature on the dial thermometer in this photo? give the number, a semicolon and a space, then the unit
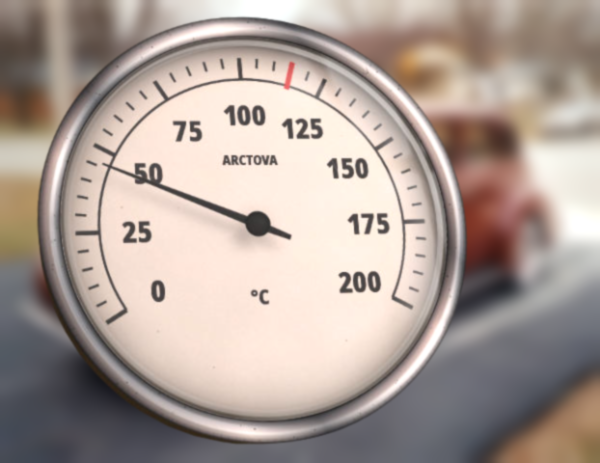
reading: 45; °C
